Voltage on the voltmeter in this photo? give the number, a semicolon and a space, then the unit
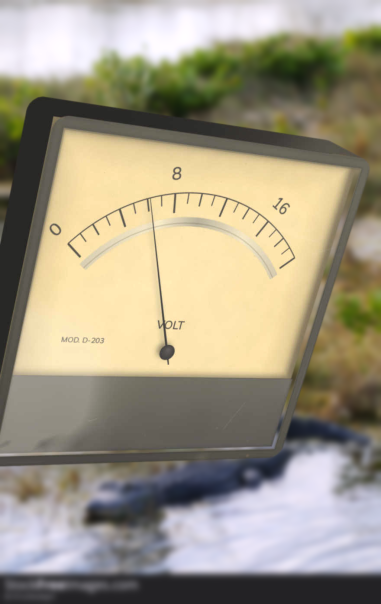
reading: 6; V
